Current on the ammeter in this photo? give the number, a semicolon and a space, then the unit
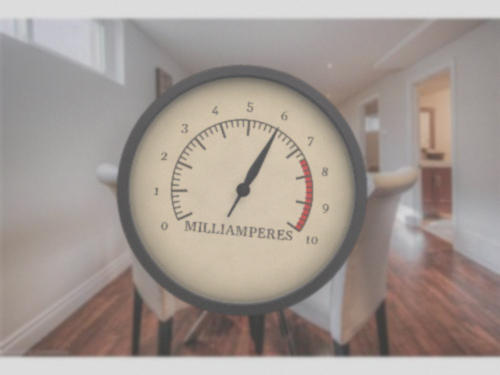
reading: 6; mA
